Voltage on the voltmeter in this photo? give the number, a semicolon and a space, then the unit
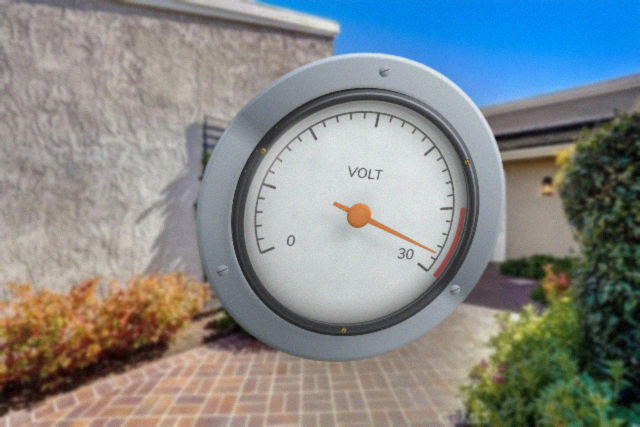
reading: 28.5; V
